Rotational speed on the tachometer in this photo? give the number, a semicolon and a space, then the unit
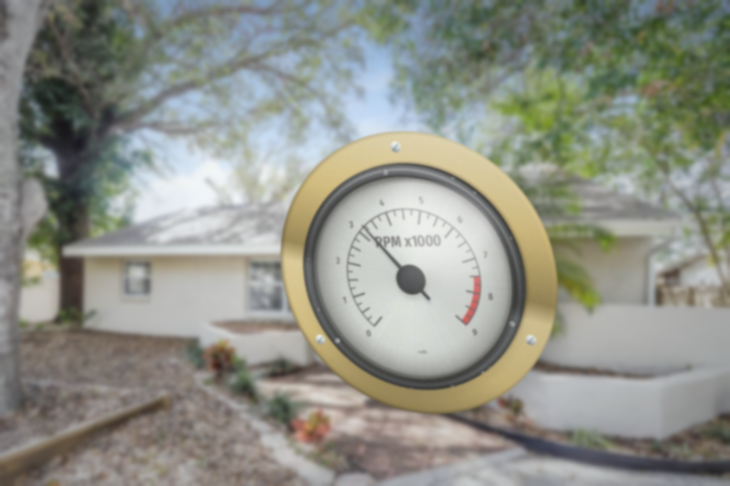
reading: 3250; rpm
